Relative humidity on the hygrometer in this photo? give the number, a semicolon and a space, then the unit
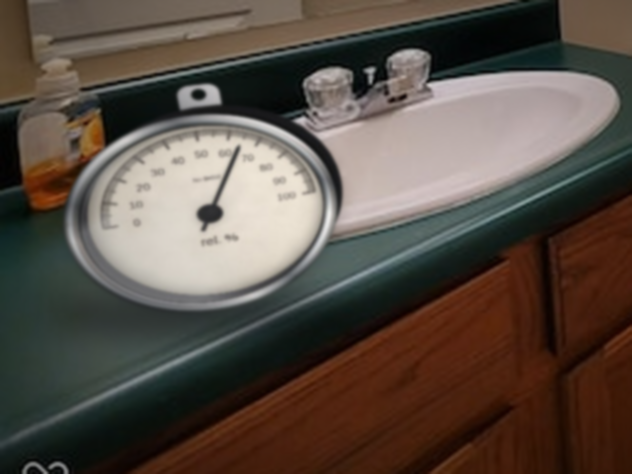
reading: 65; %
